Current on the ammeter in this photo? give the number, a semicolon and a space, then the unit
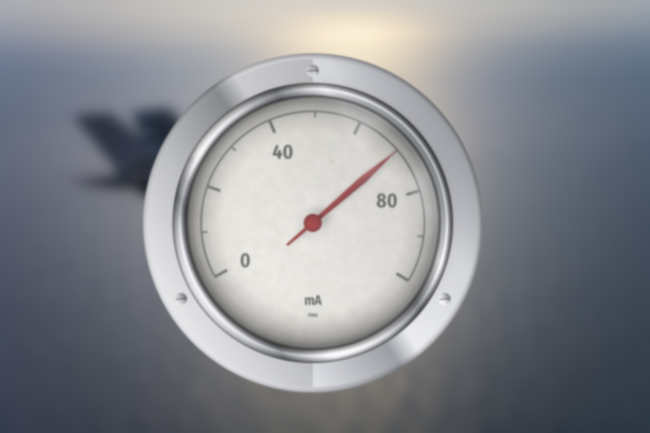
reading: 70; mA
